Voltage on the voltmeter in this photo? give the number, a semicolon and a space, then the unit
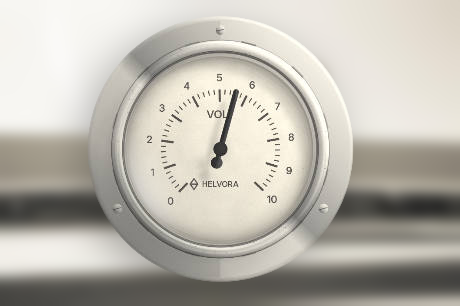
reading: 5.6; V
